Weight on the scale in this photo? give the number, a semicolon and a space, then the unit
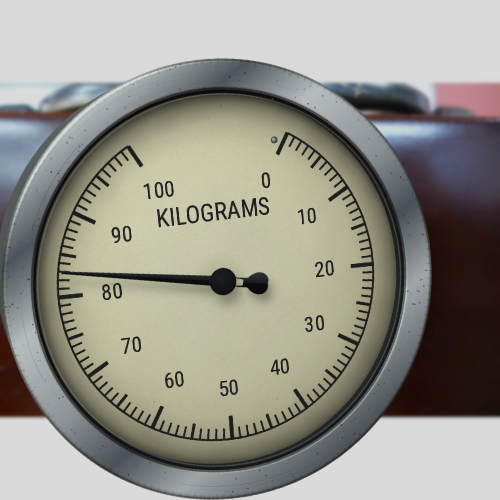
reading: 83; kg
